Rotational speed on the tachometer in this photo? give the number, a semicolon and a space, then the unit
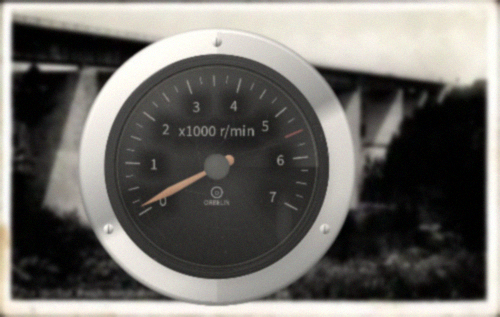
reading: 125; rpm
